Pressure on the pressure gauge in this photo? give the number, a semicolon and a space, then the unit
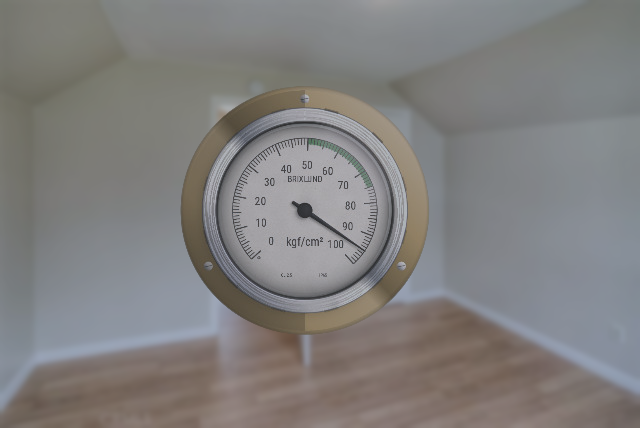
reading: 95; kg/cm²
